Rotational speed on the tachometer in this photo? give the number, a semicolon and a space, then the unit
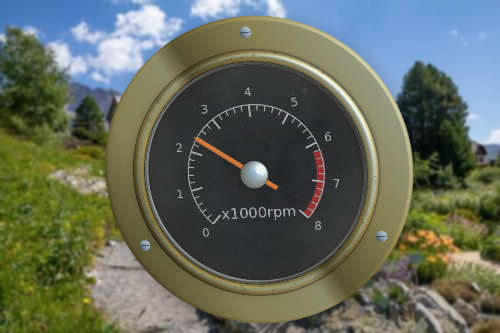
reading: 2400; rpm
